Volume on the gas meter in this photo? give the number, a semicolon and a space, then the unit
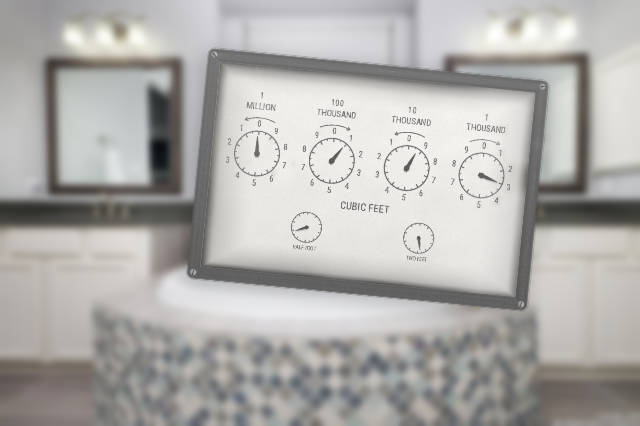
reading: 9300; ft³
